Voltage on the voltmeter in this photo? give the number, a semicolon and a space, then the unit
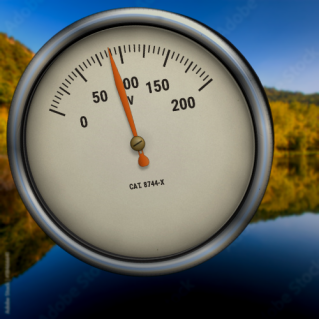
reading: 90; V
